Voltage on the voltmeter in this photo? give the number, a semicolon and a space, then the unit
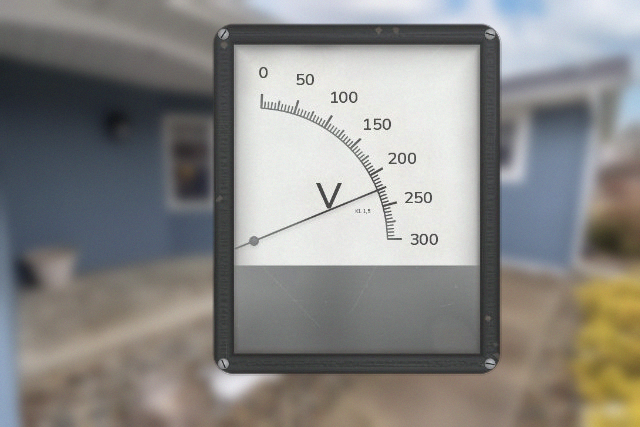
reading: 225; V
